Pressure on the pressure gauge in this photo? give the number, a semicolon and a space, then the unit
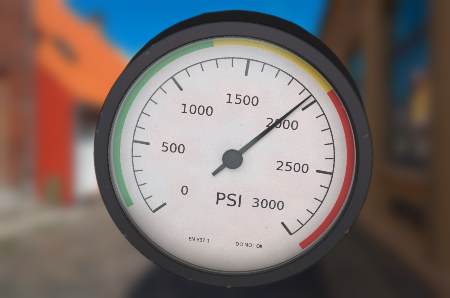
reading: 1950; psi
